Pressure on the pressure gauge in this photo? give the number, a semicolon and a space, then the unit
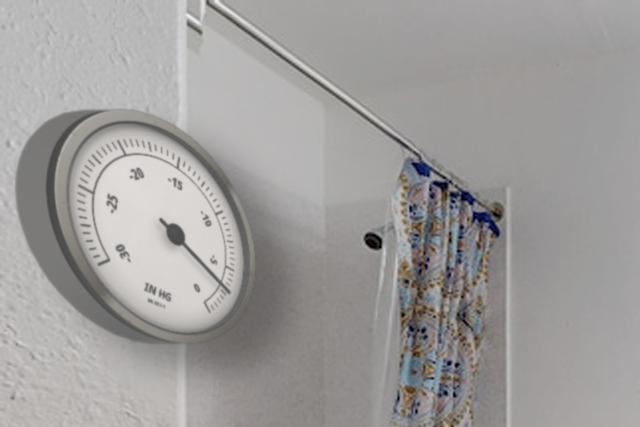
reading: -2.5; inHg
